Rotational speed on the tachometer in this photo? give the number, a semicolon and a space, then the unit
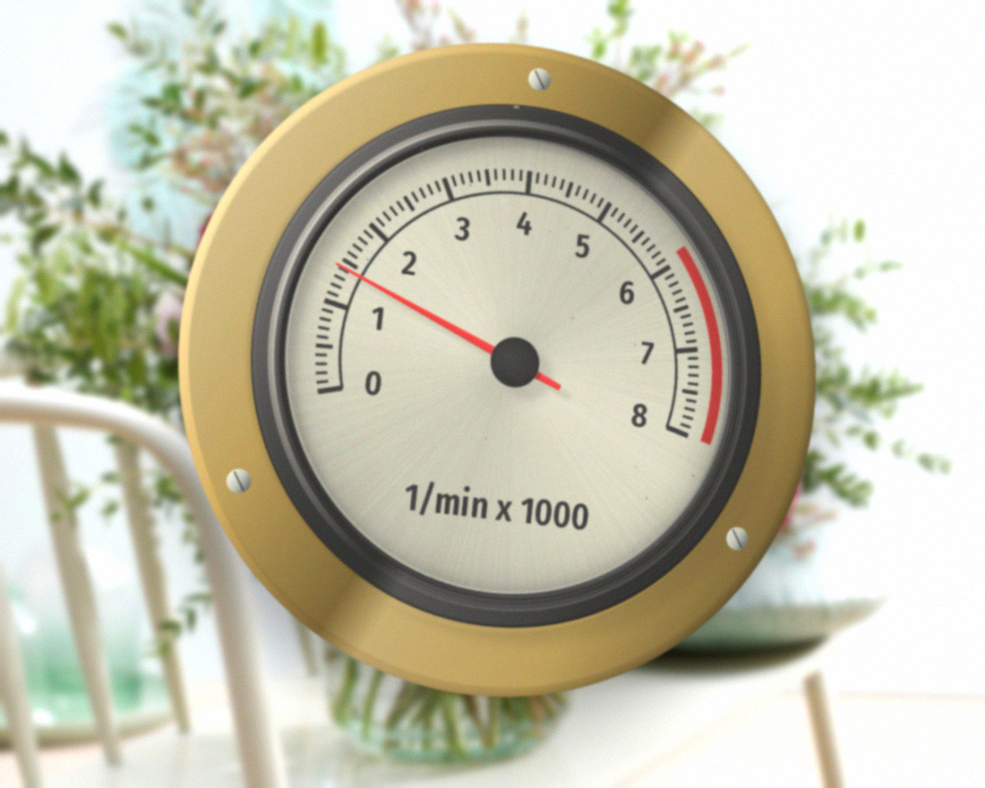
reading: 1400; rpm
